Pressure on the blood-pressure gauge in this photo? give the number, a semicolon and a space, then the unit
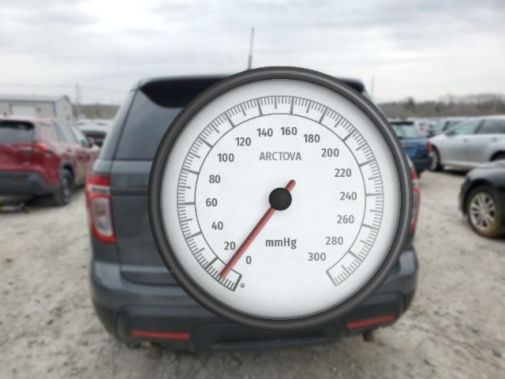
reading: 10; mmHg
